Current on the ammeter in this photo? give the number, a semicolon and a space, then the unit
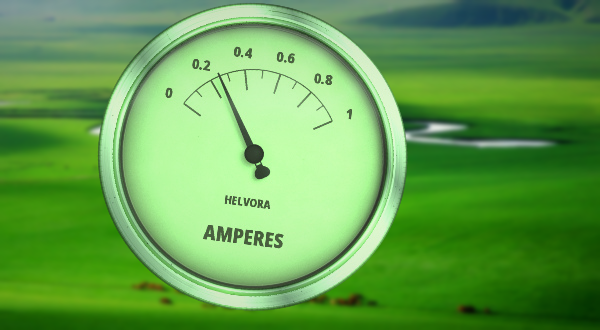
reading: 0.25; A
